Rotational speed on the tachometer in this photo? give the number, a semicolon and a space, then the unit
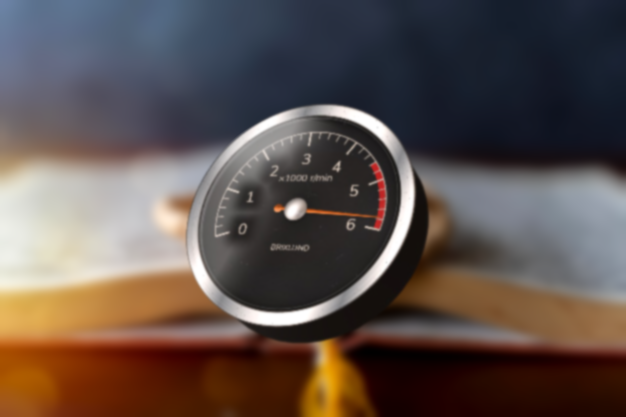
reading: 5800; rpm
